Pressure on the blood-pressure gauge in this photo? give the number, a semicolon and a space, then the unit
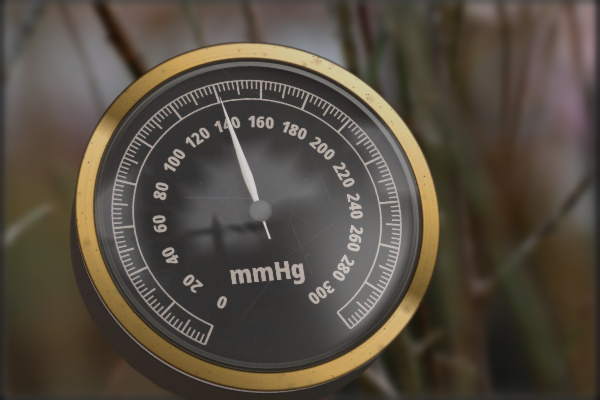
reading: 140; mmHg
